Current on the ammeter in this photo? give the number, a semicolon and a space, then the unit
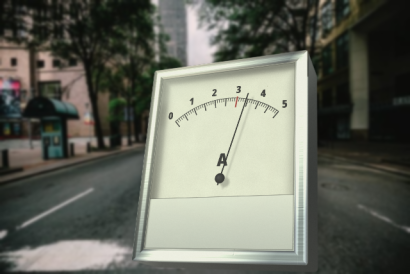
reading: 3.5; A
